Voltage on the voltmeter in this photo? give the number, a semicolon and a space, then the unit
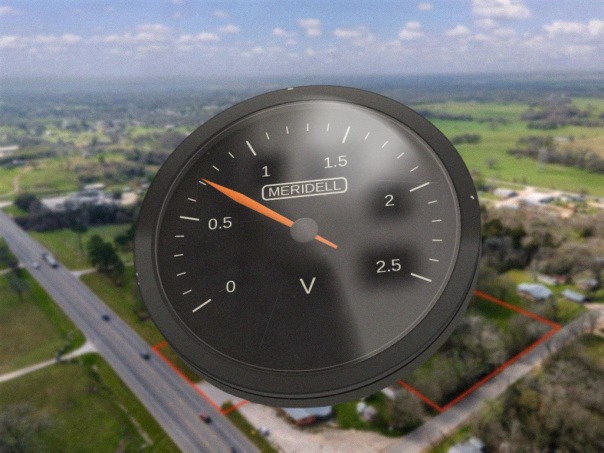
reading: 0.7; V
